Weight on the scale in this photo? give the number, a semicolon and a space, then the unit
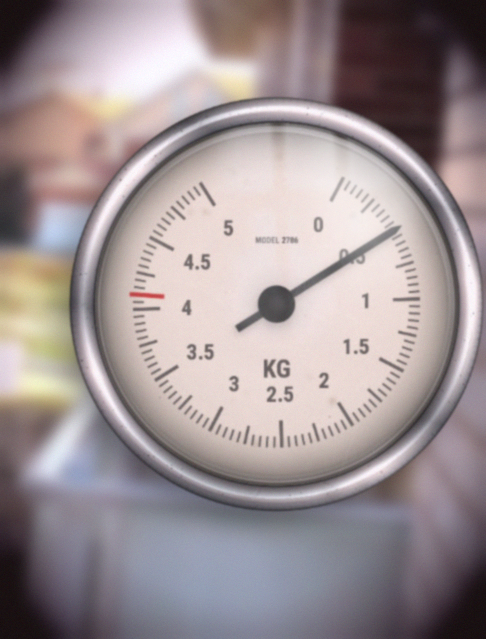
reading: 0.5; kg
